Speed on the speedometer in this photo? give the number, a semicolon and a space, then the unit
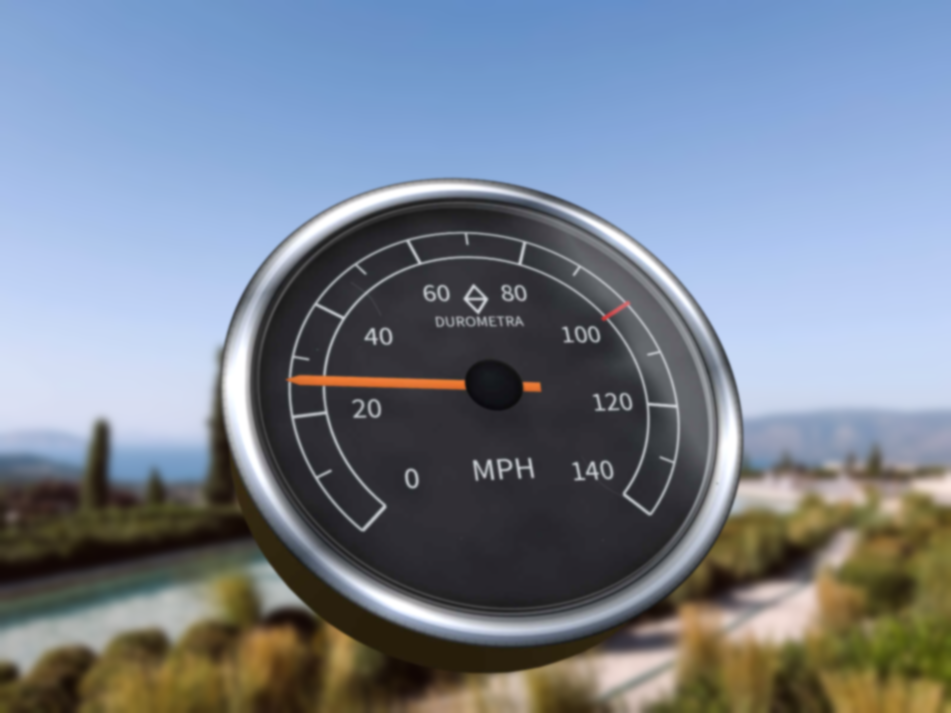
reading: 25; mph
